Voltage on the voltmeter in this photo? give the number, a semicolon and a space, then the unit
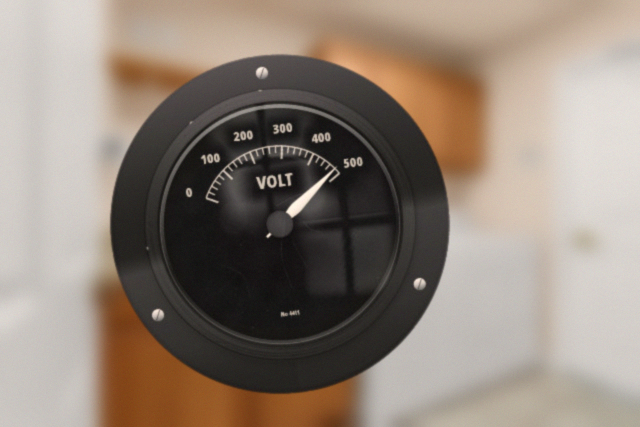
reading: 480; V
